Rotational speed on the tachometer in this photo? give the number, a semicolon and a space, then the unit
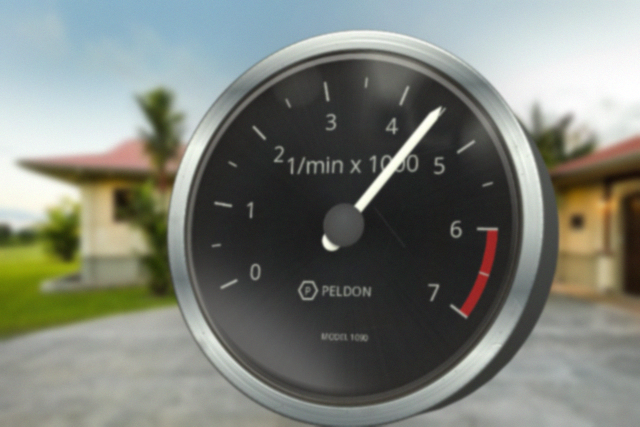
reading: 4500; rpm
